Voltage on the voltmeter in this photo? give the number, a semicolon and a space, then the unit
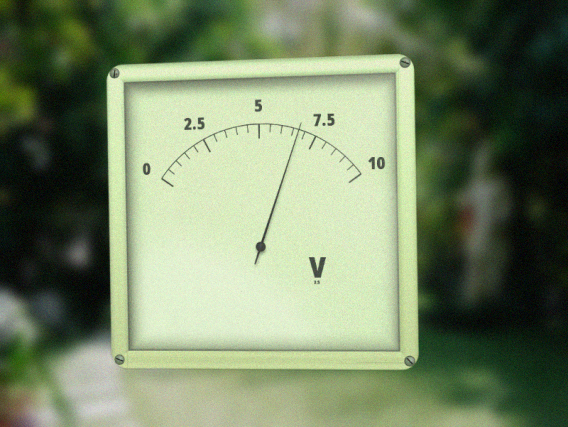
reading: 6.75; V
